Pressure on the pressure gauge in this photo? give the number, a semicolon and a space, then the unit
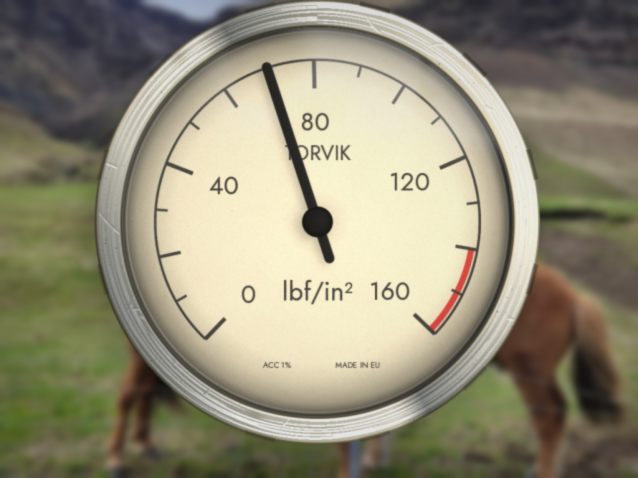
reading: 70; psi
